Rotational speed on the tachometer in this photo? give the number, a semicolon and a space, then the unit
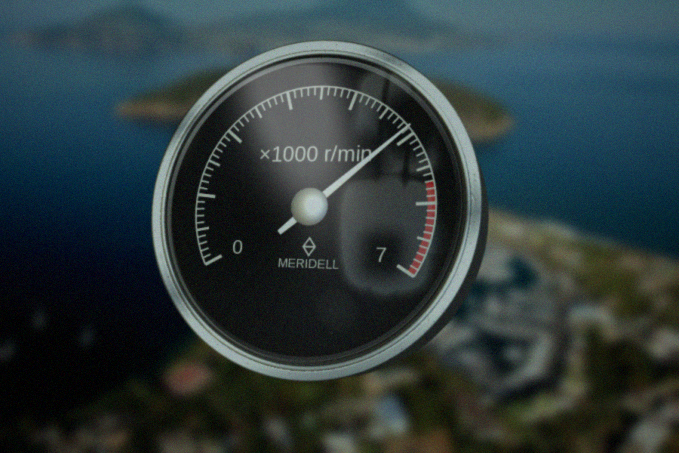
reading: 4900; rpm
